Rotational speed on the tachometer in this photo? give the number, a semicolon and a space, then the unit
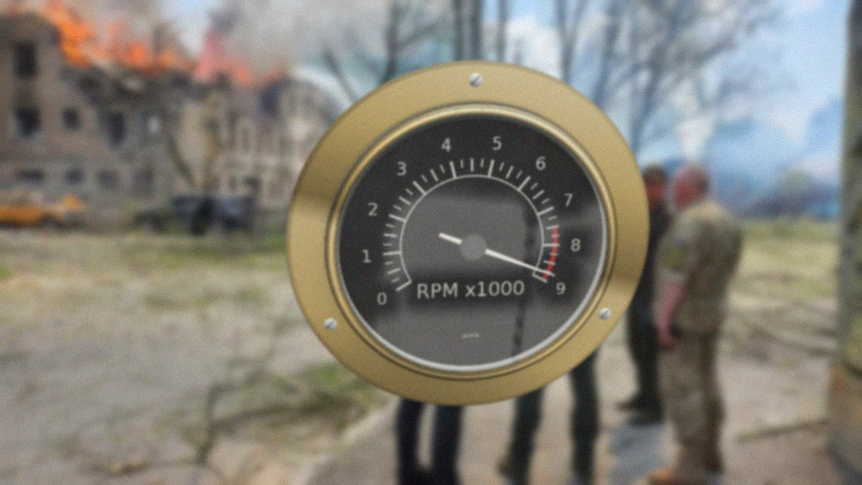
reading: 8750; rpm
